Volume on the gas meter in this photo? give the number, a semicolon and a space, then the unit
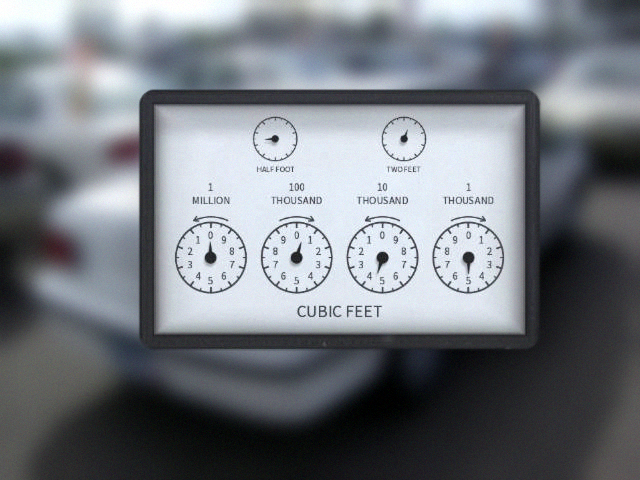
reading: 4500; ft³
